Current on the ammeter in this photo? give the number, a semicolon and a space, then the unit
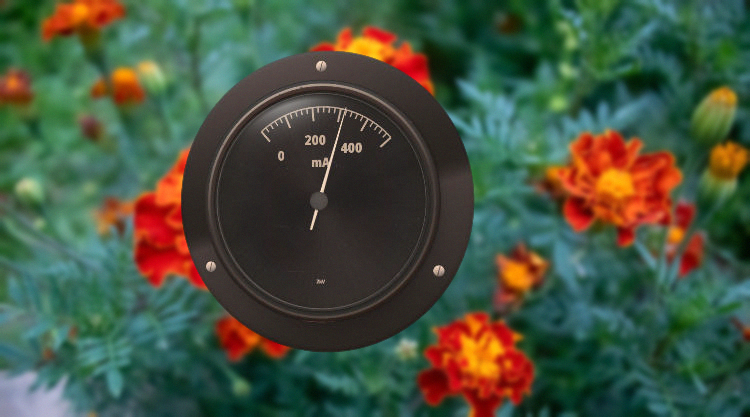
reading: 320; mA
